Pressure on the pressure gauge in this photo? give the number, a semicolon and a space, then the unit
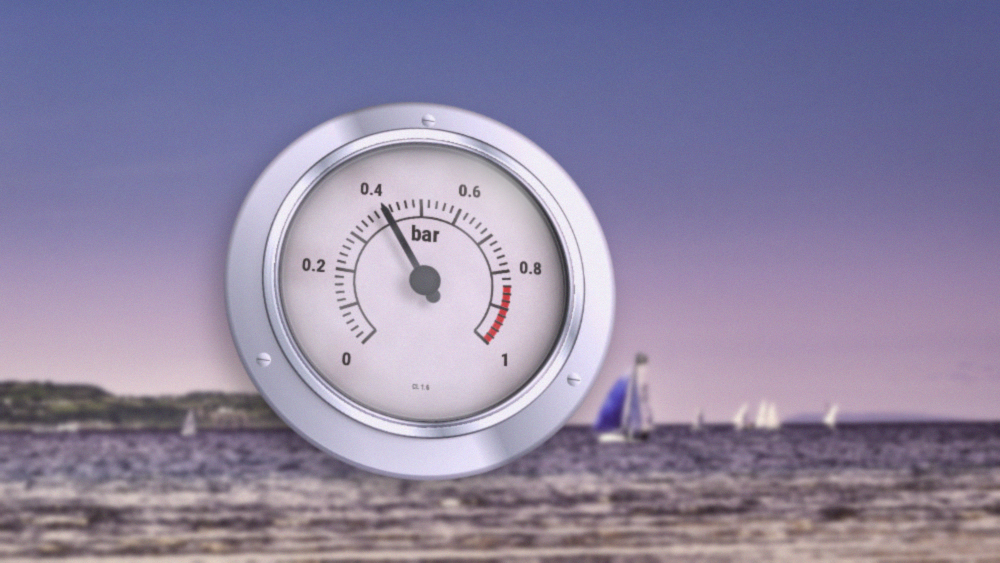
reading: 0.4; bar
